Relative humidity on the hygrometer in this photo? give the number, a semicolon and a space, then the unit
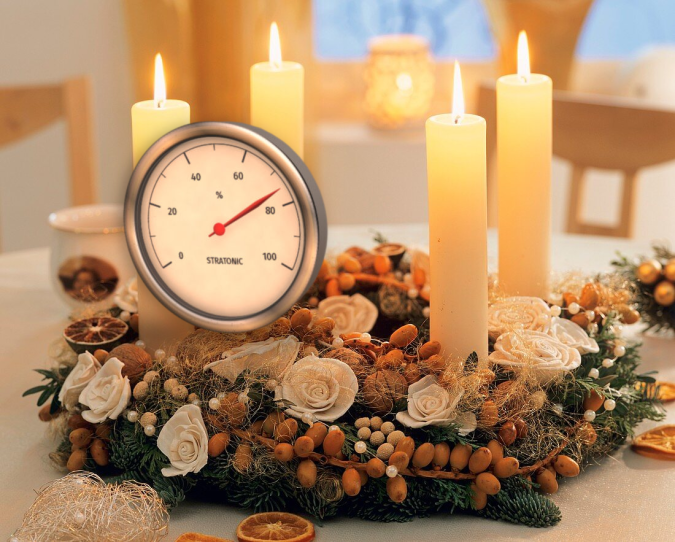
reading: 75; %
